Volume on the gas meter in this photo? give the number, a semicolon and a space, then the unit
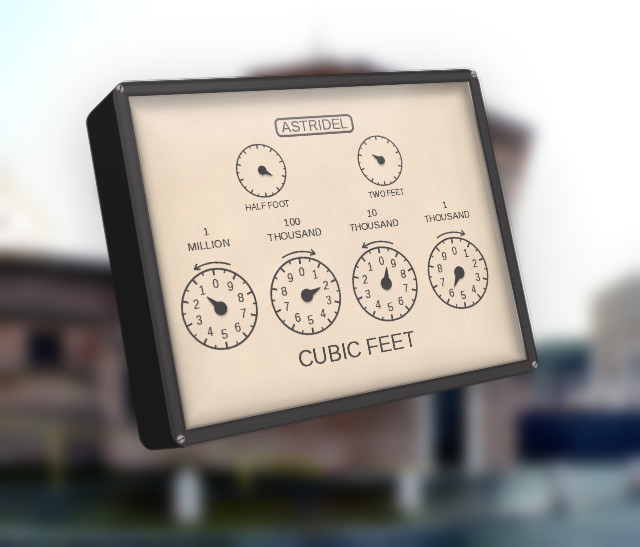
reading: 119600; ft³
